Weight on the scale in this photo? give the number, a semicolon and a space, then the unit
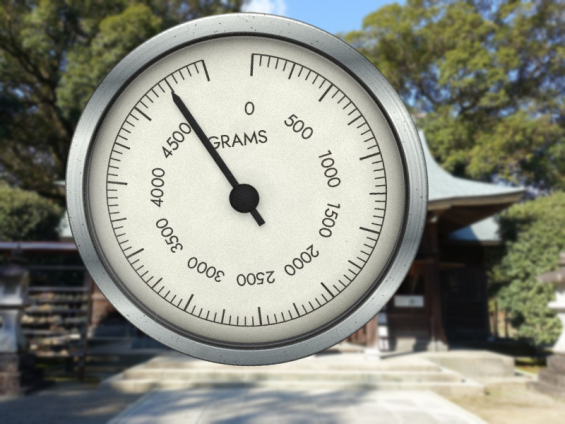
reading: 4750; g
